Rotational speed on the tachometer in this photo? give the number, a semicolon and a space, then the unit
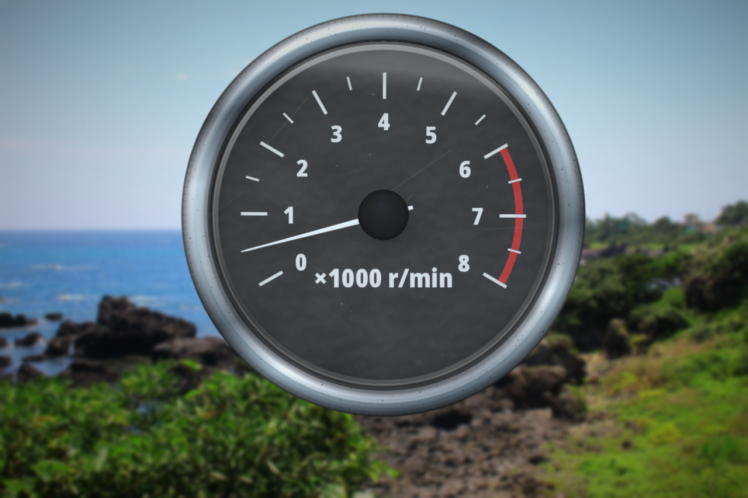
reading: 500; rpm
